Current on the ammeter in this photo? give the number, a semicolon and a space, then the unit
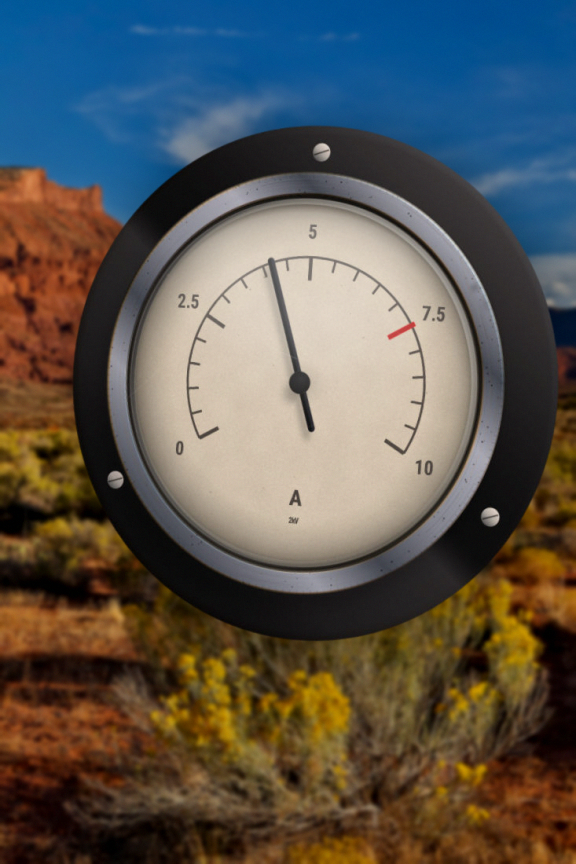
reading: 4.25; A
